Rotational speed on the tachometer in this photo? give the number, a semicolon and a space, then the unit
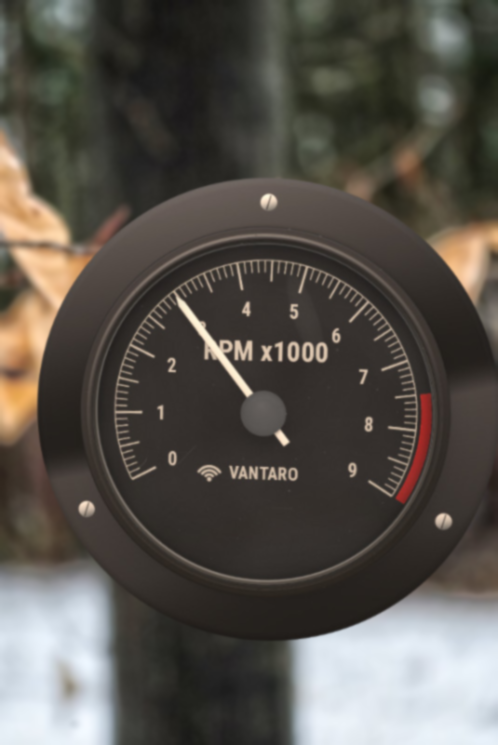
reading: 3000; rpm
